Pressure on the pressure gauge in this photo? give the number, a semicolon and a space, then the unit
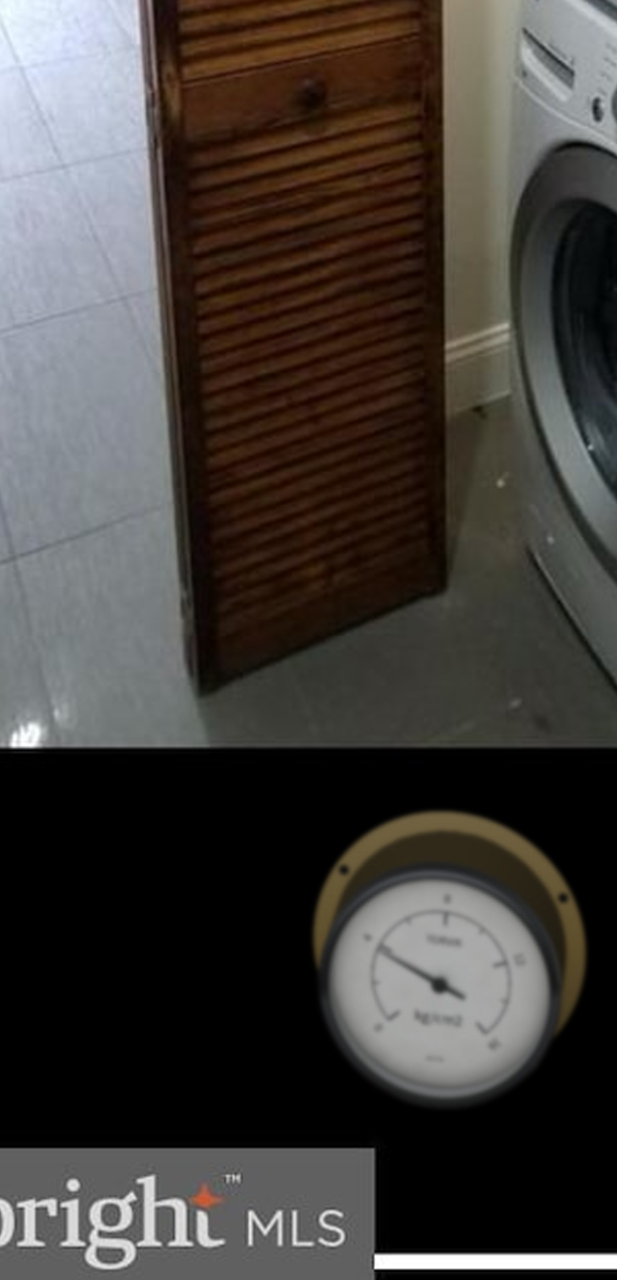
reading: 4; kg/cm²
